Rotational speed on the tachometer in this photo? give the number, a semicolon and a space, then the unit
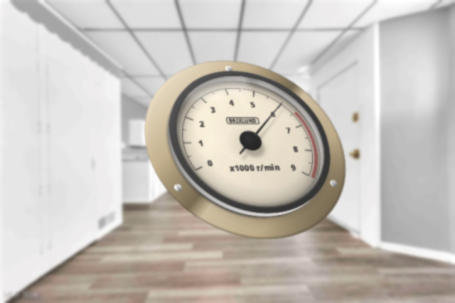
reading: 6000; rpm
